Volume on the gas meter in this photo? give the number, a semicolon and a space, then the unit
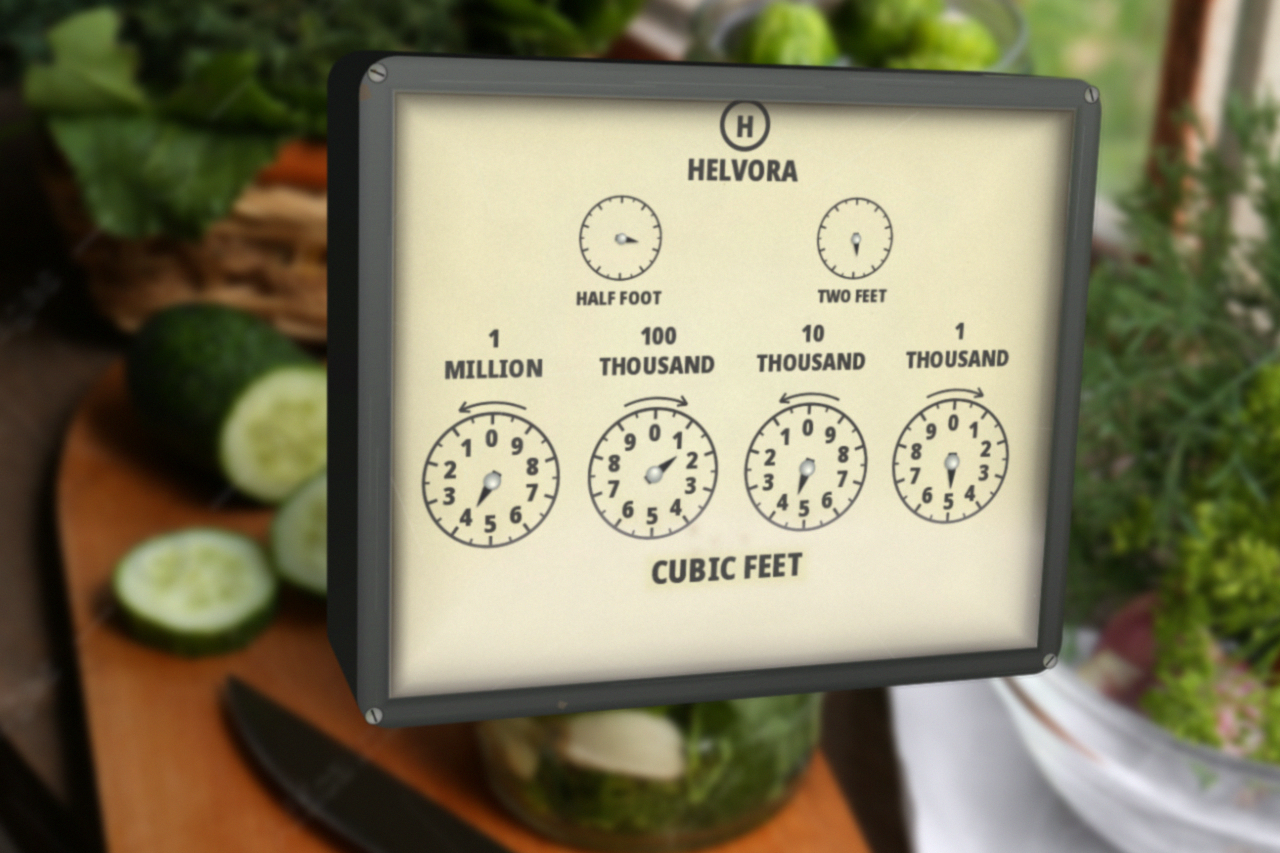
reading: 414500; ft³
